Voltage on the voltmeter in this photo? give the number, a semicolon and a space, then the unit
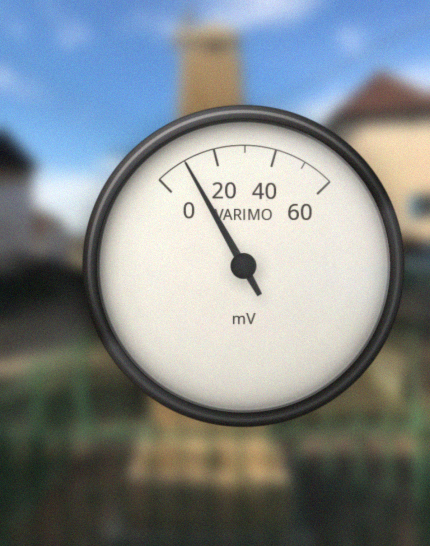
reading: 10; mV
